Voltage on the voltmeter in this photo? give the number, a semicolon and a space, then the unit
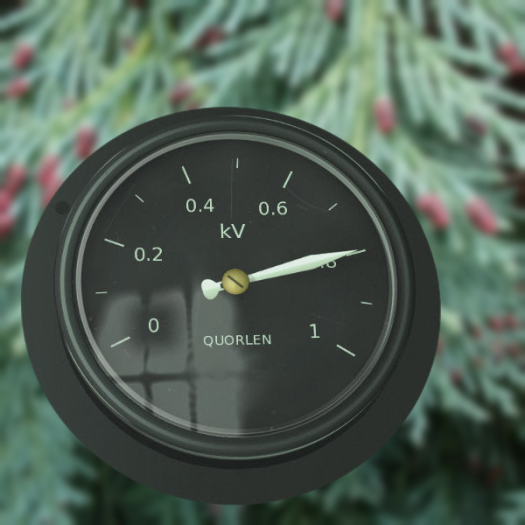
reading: 0.8; kV
